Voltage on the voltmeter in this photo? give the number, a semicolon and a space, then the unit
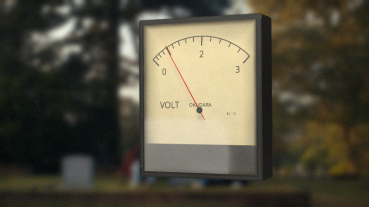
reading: 1; V
